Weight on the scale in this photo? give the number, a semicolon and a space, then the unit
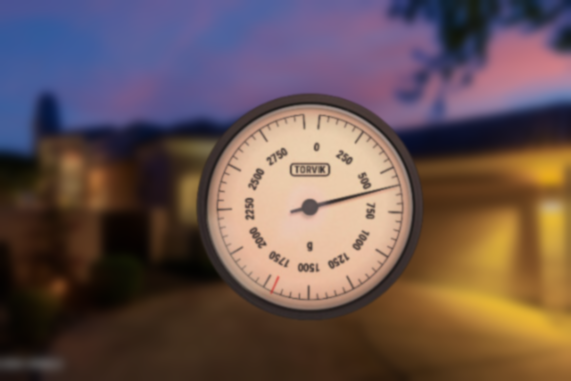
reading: 600; g
